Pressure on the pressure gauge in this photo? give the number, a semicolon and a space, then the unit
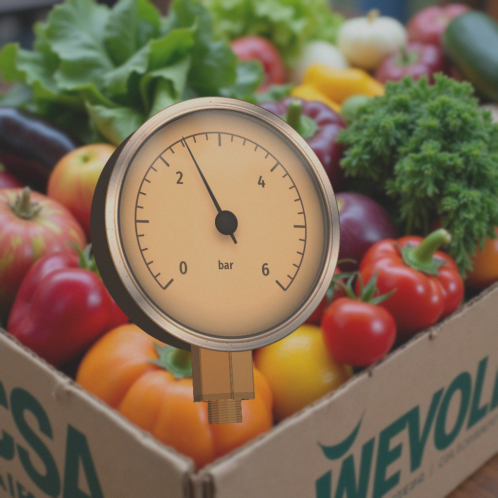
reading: 2.4; bar
